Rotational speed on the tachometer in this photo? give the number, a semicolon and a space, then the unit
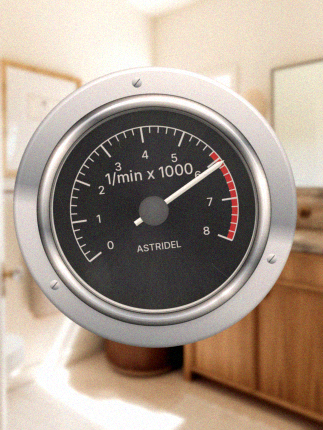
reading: 6100; rpm
